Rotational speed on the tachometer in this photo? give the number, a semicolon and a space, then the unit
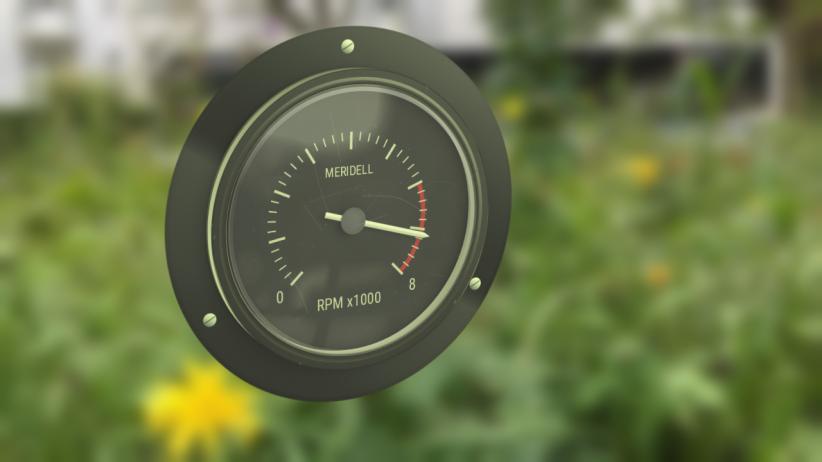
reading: 7100; rpm
